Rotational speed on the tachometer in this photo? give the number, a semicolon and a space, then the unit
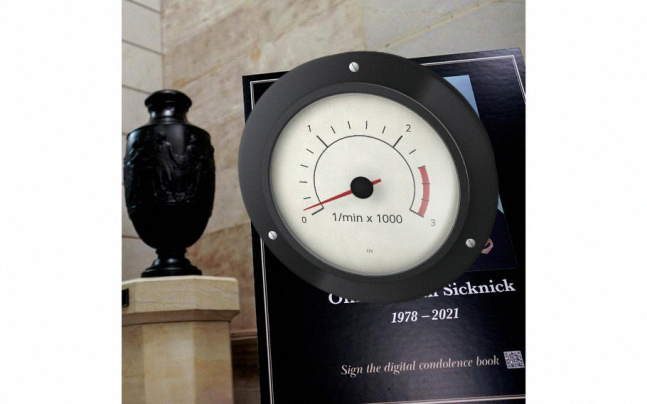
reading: 100; rpm
